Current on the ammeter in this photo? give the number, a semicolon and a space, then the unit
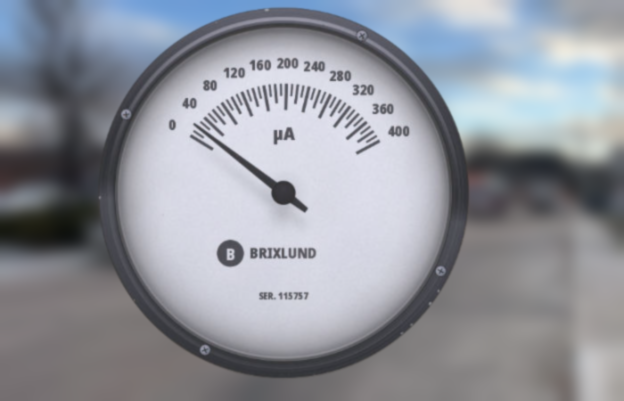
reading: 20; µA
